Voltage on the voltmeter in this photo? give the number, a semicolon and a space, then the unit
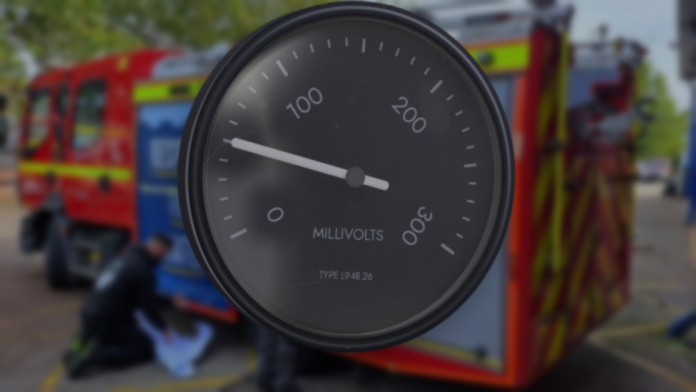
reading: 50; mV
